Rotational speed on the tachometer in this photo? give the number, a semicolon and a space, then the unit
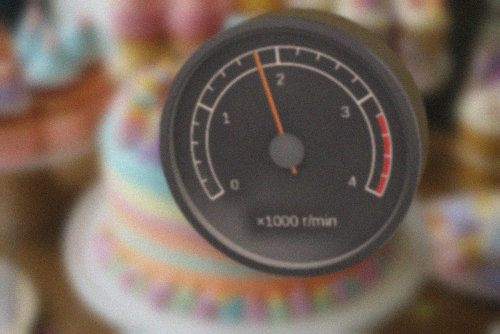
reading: 1800; rpm
